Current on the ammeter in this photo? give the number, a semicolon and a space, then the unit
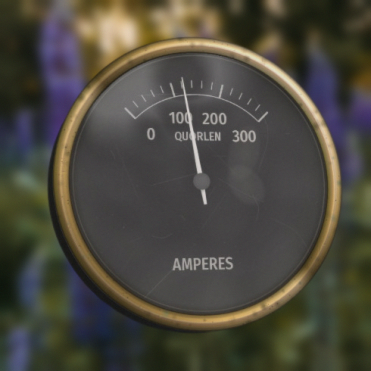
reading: 120; A
